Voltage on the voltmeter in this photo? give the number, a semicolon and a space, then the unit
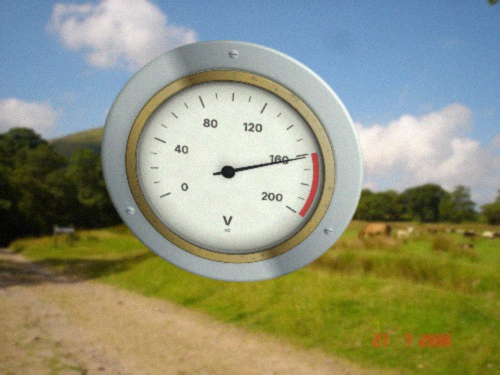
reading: 160; V
